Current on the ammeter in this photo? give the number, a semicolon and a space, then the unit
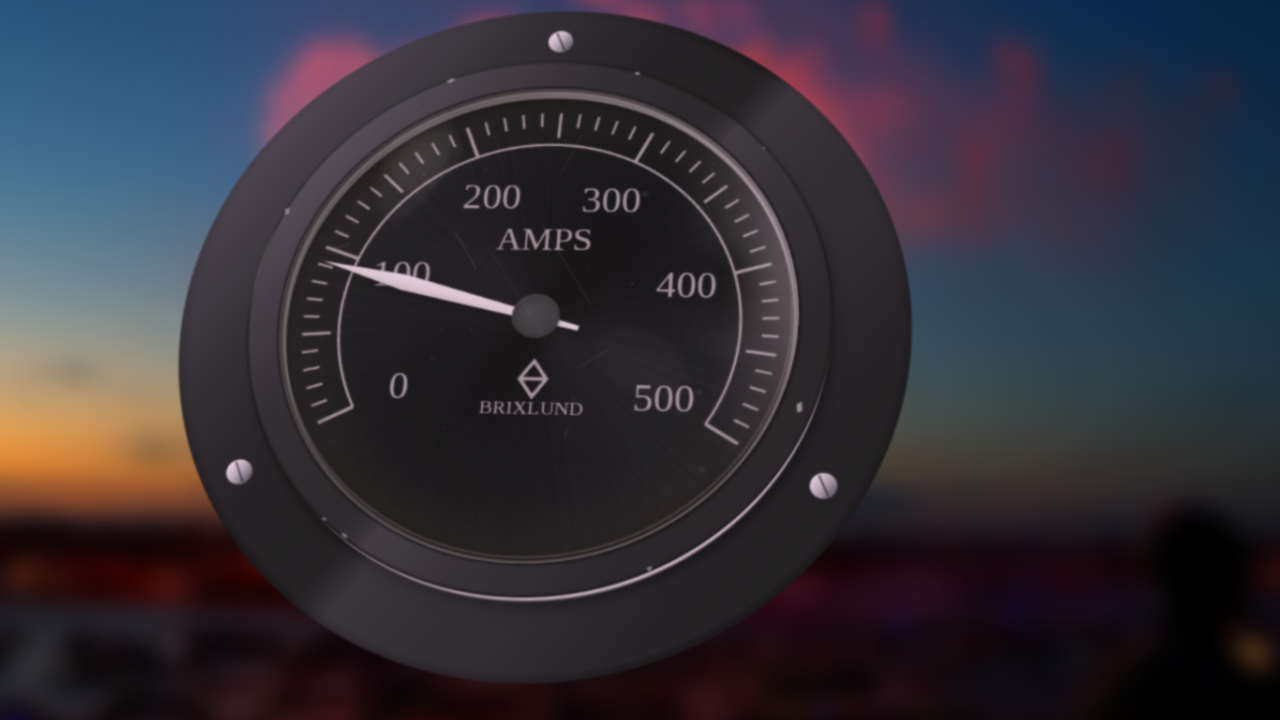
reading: 90; A
